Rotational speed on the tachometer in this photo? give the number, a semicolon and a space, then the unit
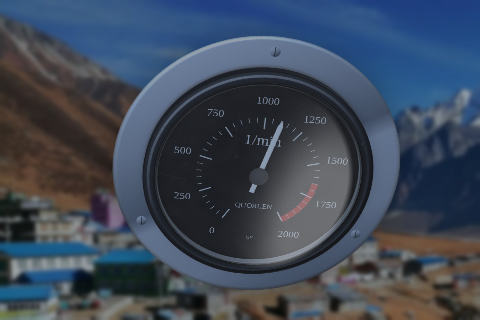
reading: 1100; rpm
